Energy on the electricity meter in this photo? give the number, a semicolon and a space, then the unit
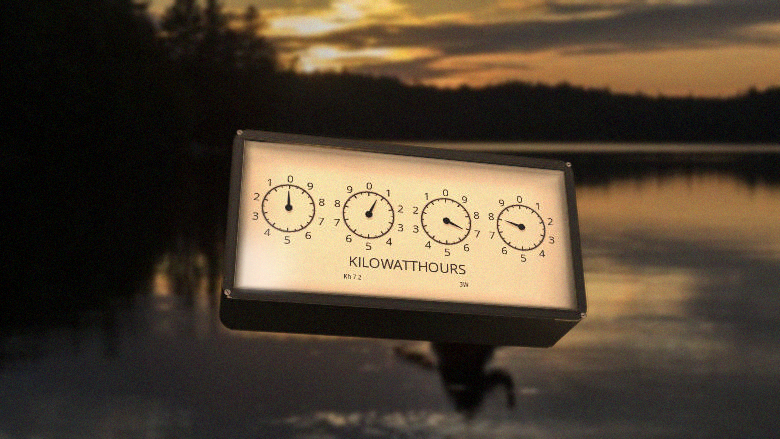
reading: 68; kWh
